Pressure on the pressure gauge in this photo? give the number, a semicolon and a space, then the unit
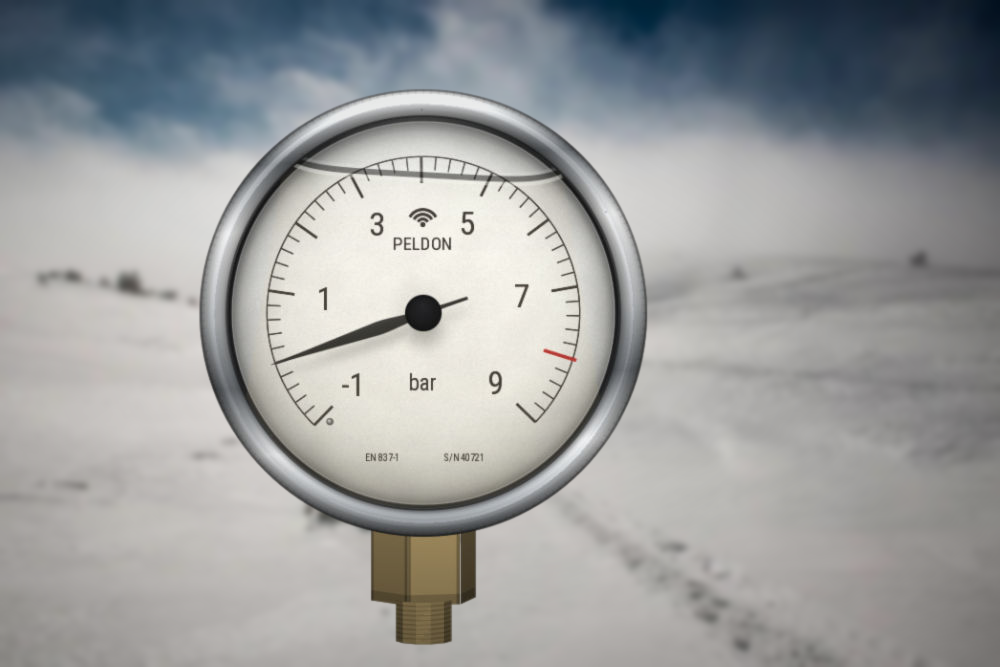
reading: 0; bar
